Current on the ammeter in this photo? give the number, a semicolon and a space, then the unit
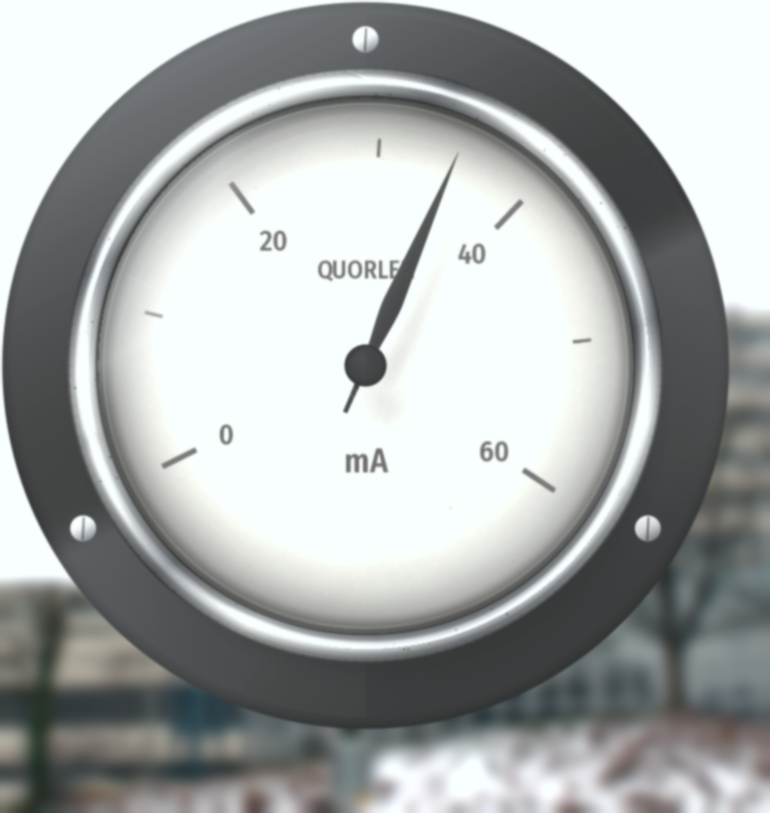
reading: 35; mA
